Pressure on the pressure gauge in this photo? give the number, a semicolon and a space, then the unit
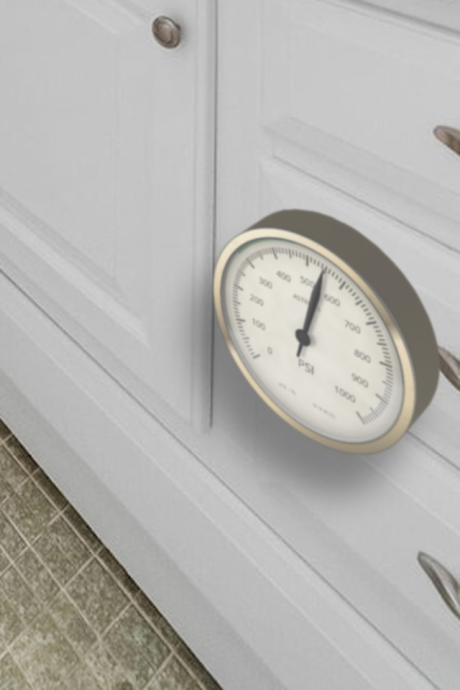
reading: 550; psi
